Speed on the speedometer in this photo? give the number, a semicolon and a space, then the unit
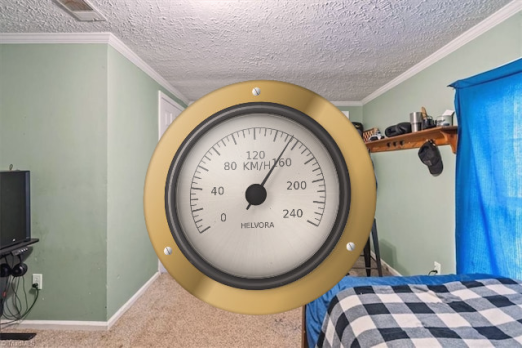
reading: 155; km/h
